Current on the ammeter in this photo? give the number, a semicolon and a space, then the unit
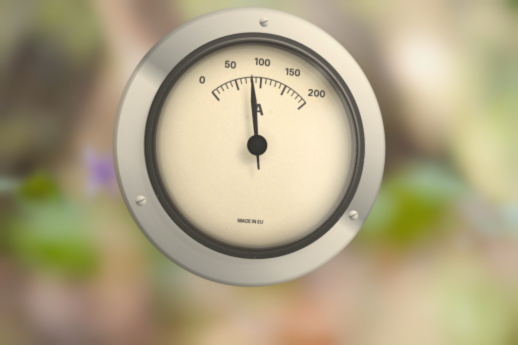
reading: 80; A
